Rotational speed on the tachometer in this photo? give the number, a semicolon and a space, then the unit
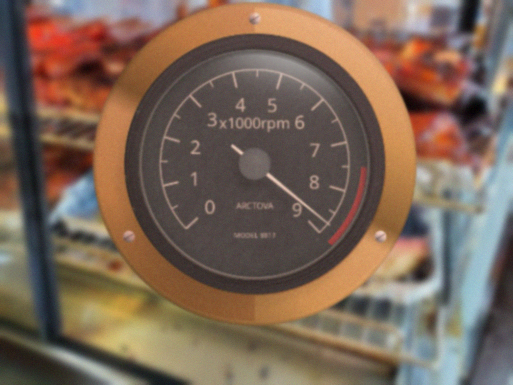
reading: 8750; rpm
